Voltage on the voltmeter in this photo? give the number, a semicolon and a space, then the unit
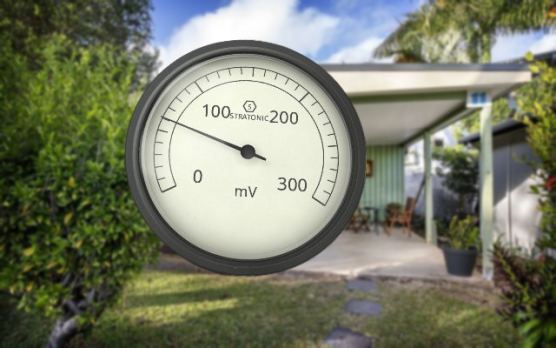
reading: 60; mV
